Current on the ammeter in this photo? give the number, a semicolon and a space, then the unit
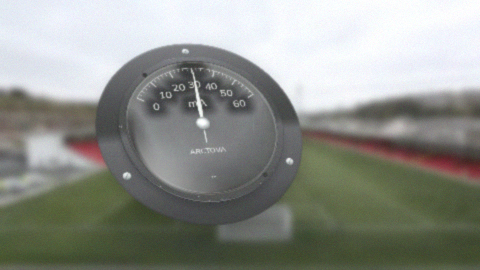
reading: 30; mA
